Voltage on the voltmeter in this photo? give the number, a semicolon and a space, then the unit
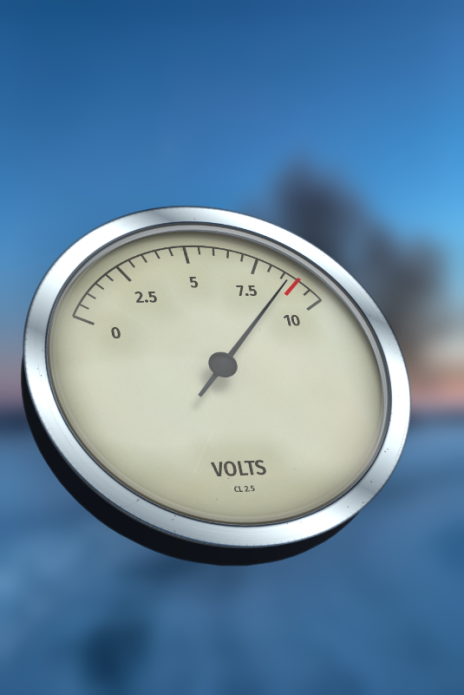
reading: 8.75; V
